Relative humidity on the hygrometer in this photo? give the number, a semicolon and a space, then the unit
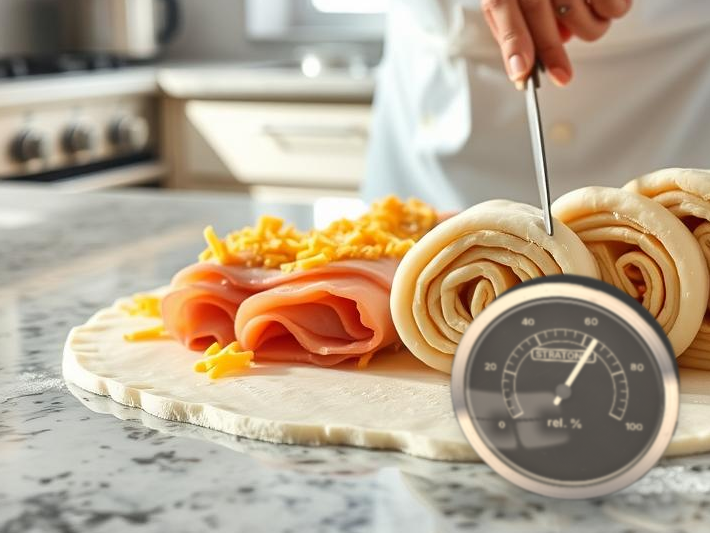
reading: 64; %
